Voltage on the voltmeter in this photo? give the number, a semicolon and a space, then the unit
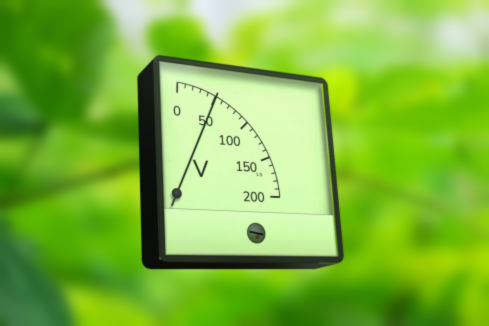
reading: 50; V
